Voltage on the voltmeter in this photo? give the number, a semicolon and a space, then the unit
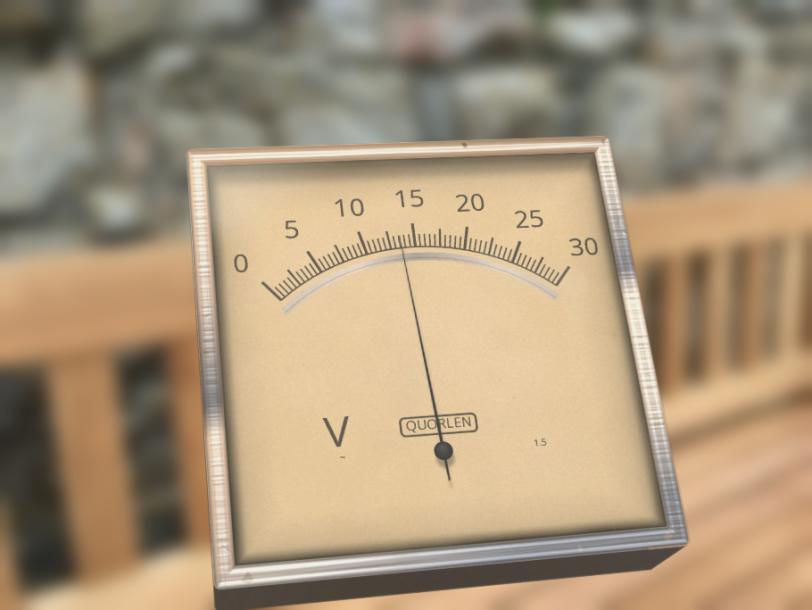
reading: 13.5; V
